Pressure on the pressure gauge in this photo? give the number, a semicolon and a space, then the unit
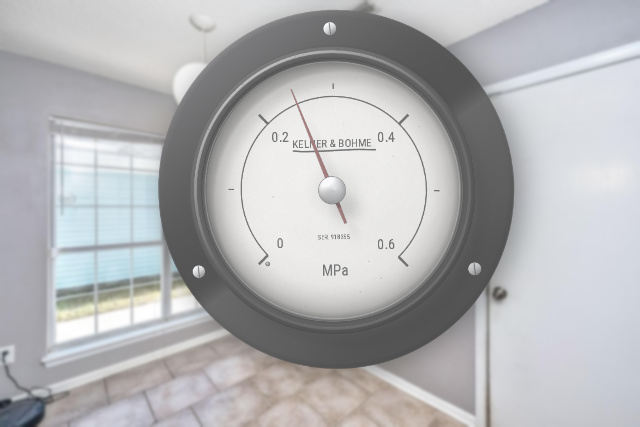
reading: 0.25; MPa
